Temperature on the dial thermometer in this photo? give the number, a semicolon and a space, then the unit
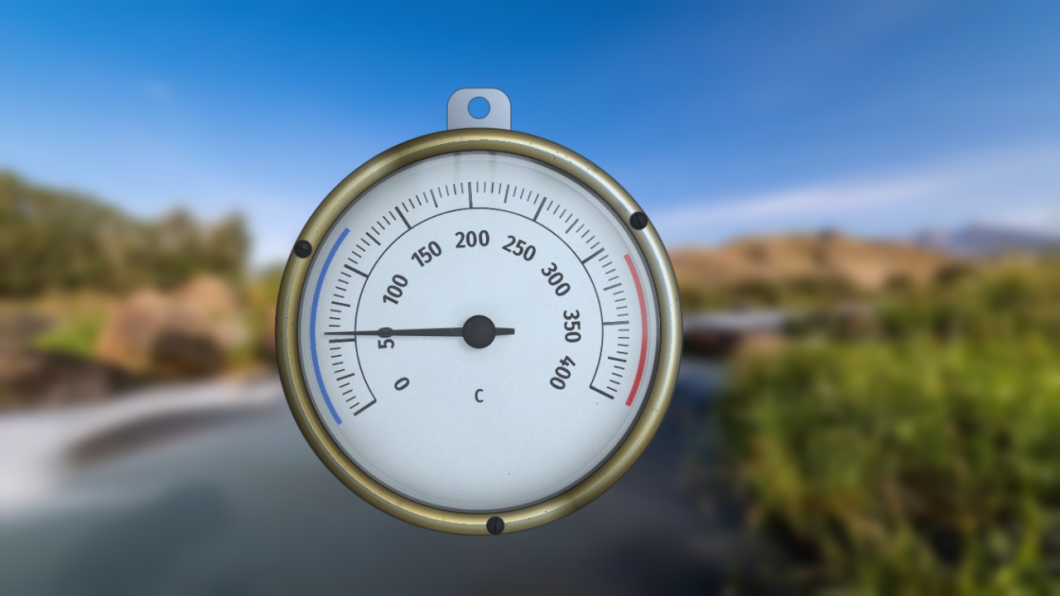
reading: 55; °C
